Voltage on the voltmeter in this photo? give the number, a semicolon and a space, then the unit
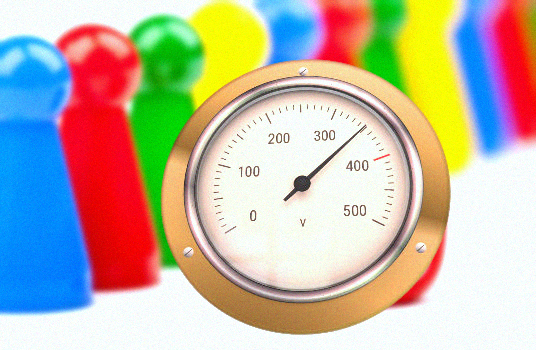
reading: 350; V
